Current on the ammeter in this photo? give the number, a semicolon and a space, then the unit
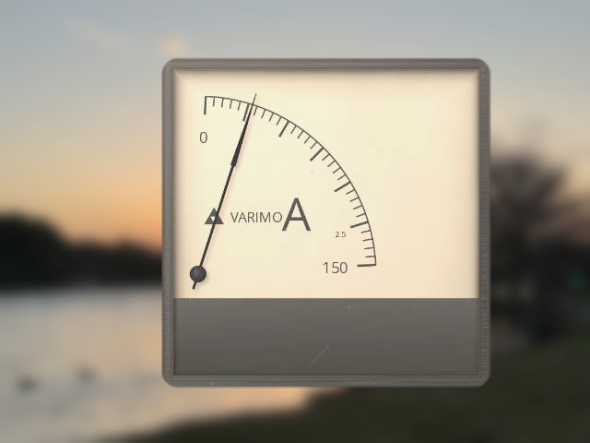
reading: 27.5; A
